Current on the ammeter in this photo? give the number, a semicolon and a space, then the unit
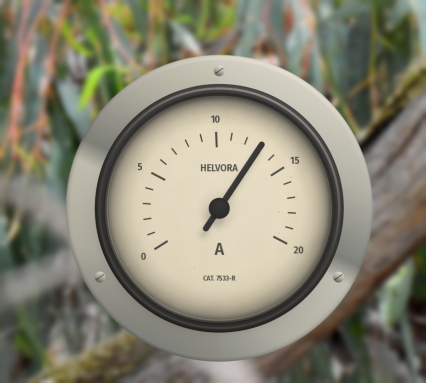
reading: 13; A
